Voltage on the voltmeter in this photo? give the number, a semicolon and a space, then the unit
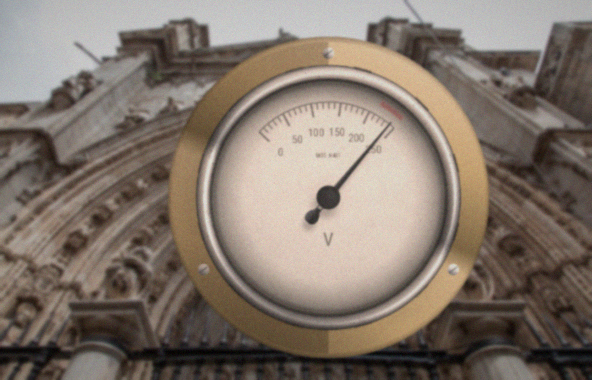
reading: 240; V
